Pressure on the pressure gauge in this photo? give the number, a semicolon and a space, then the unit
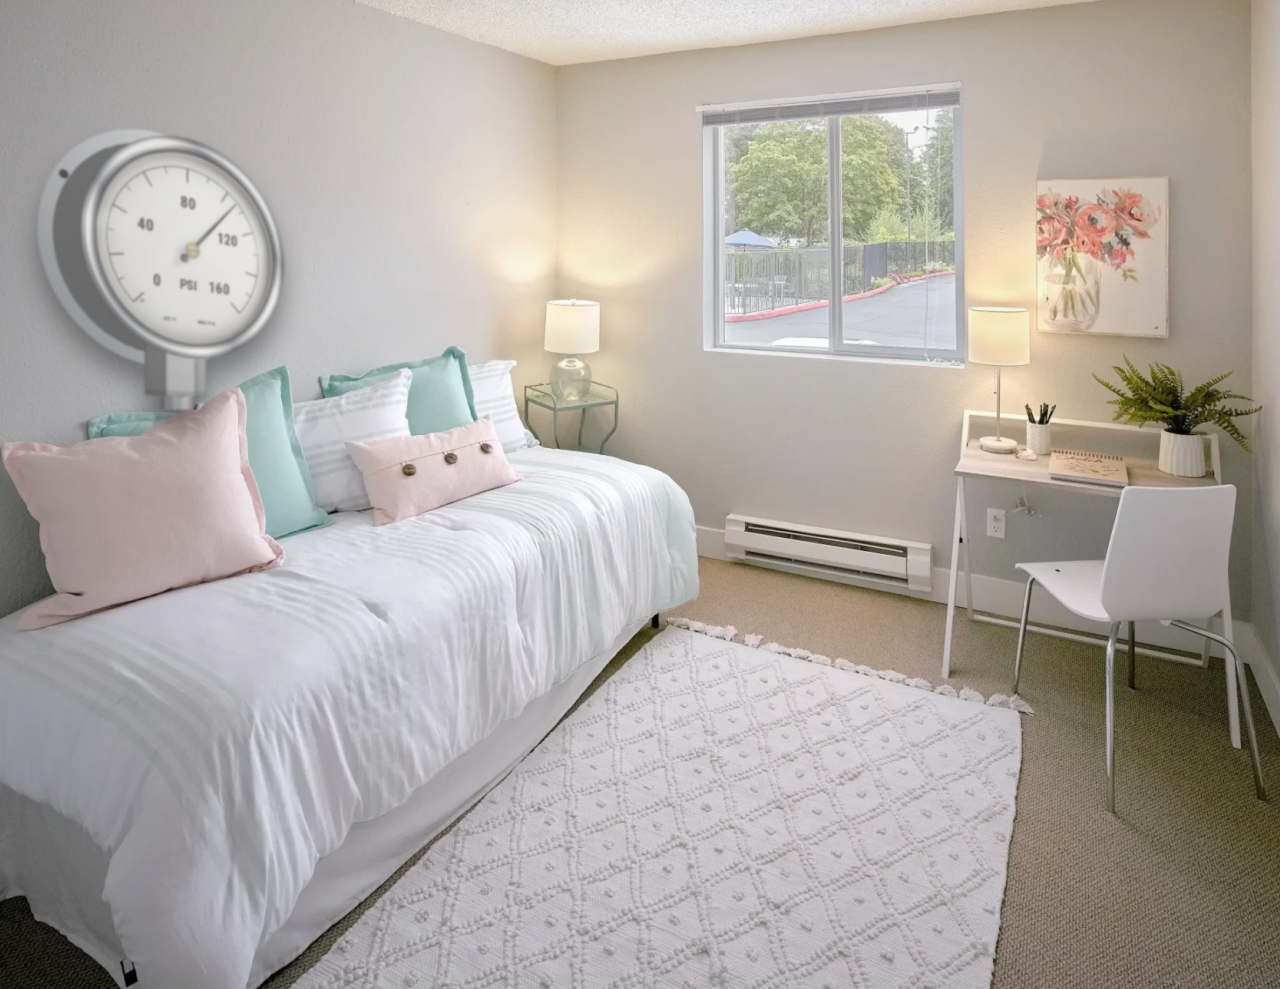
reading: 105; psi
